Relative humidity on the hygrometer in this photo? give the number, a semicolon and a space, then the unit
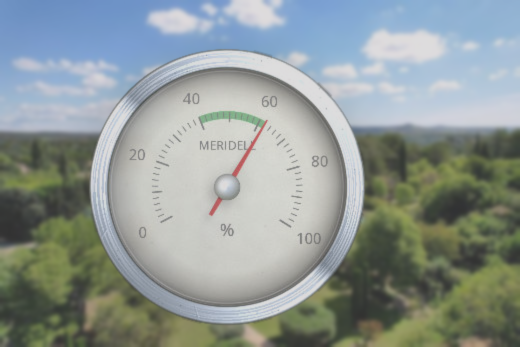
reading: 62; %
